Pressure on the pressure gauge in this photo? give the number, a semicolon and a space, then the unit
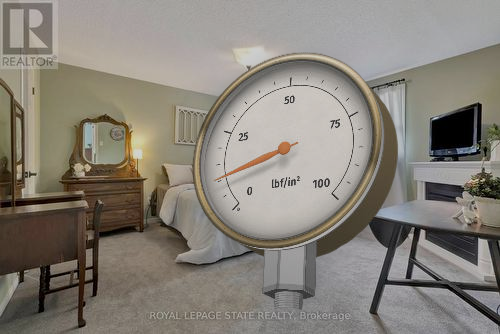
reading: 10; psi
